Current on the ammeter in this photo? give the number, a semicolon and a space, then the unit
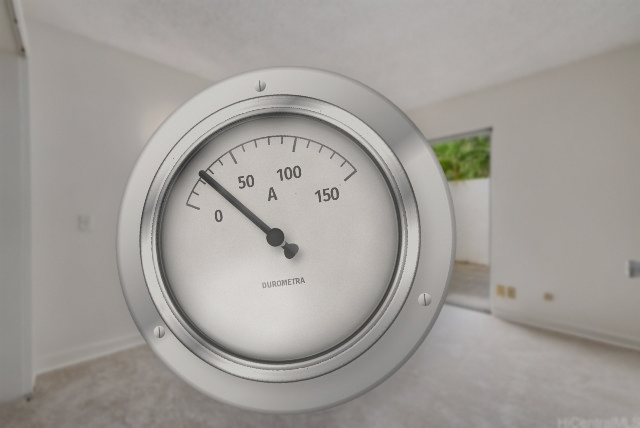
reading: 25; A
